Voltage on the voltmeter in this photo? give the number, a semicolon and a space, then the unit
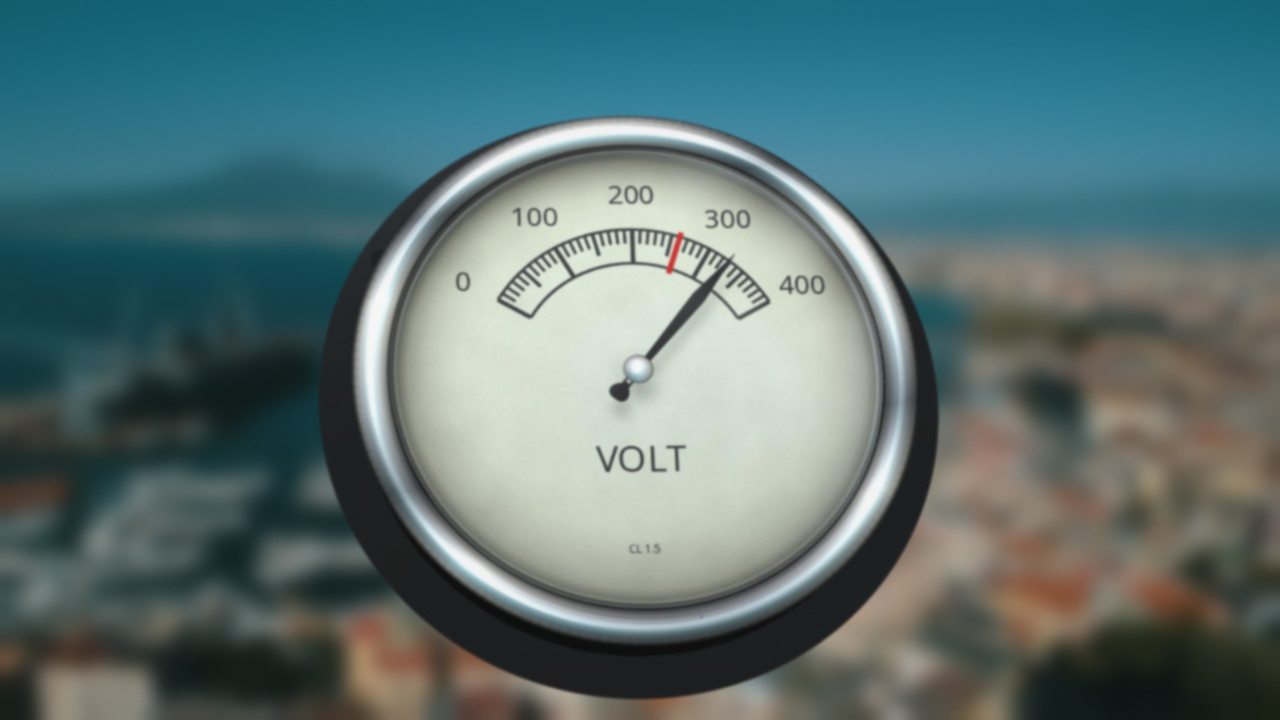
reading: 330; V
